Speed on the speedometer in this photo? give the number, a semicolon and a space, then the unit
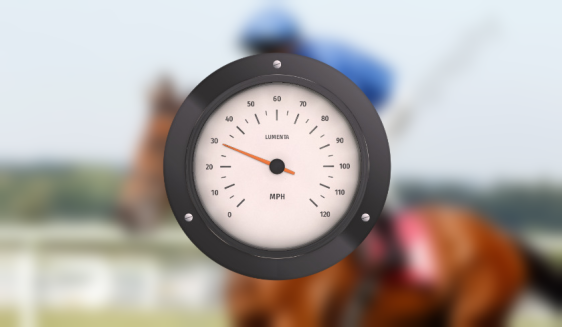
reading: 30; mph
